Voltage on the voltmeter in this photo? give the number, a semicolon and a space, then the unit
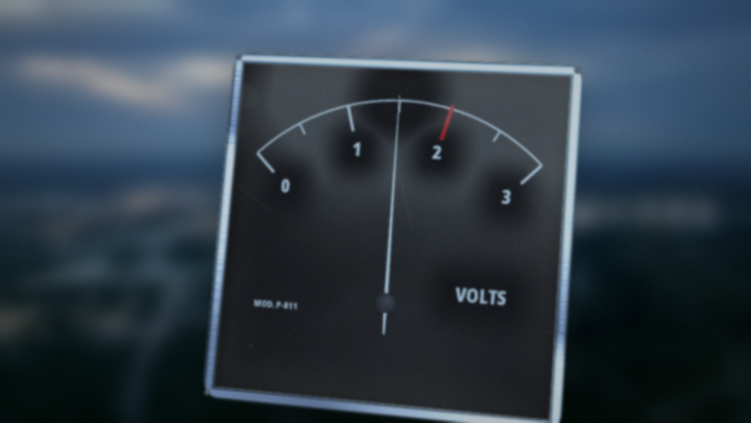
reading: 1.5; V
